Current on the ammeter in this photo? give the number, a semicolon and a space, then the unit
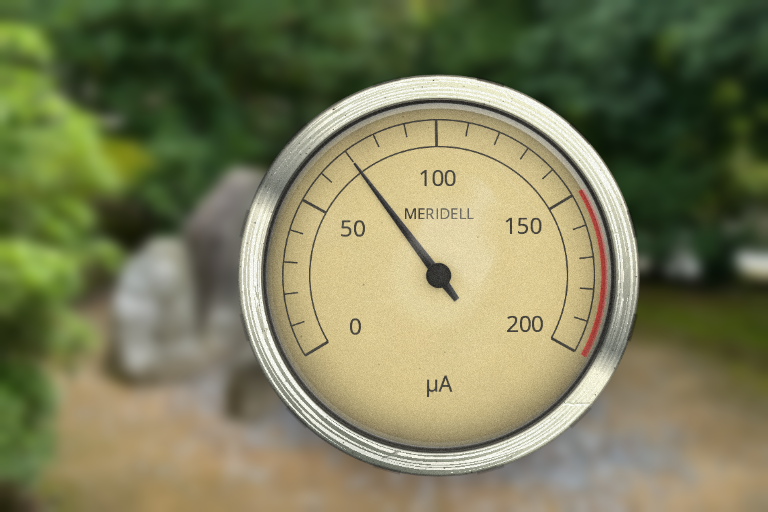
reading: 70; µA
